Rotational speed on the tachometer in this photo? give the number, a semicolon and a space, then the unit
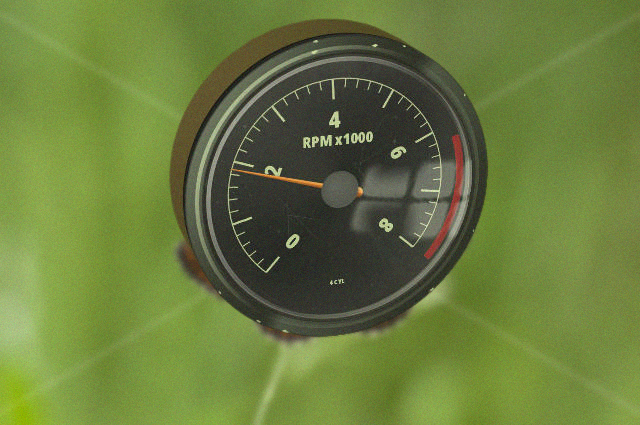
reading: 1900; rpm
